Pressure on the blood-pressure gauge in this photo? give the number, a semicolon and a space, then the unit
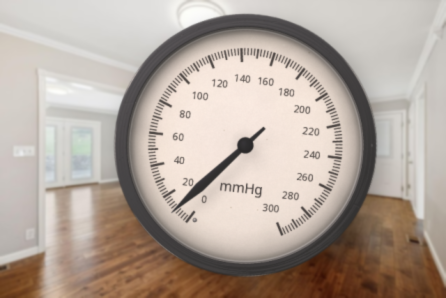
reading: 10; mmHg
